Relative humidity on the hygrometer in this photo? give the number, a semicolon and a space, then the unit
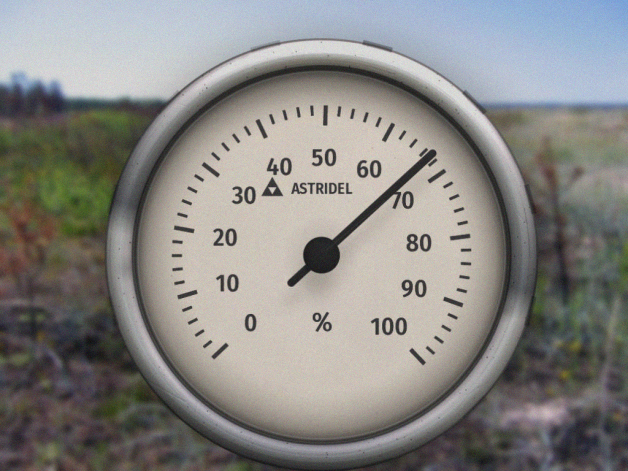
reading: 67; %
